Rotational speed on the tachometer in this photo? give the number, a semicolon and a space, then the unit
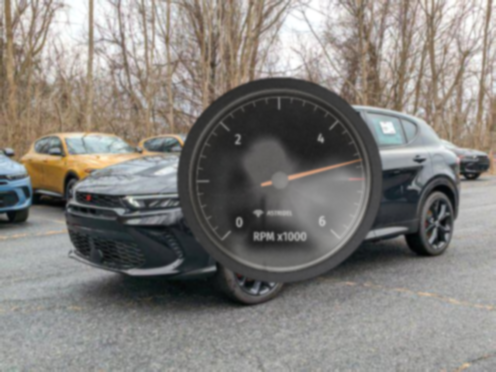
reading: 4700; rpm
